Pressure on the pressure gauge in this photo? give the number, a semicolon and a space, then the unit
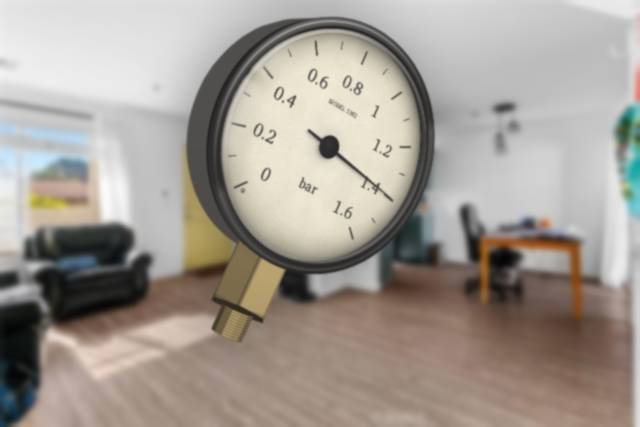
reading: 1.4; bar
